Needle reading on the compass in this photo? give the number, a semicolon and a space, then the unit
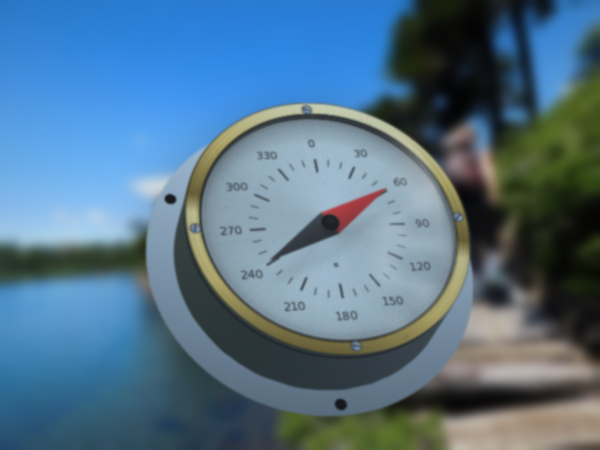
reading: 60; °
